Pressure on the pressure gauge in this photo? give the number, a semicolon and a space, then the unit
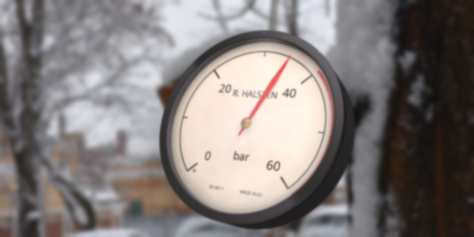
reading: 35; bar
